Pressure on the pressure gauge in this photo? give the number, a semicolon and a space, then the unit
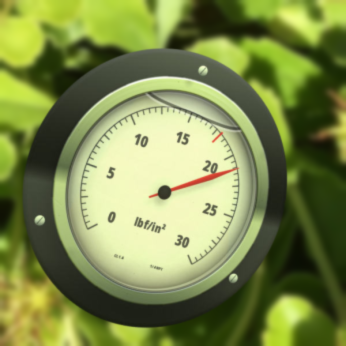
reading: 21; psi
